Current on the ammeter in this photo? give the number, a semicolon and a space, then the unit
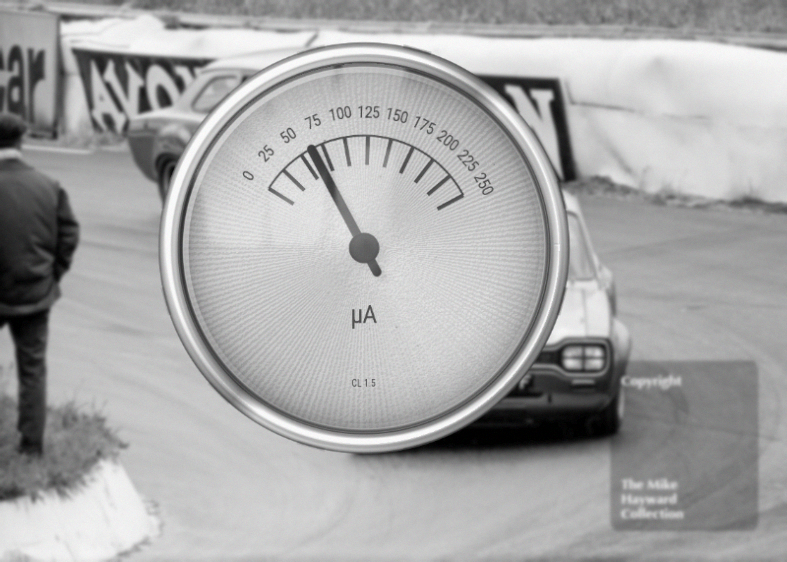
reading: 62.5; µA
